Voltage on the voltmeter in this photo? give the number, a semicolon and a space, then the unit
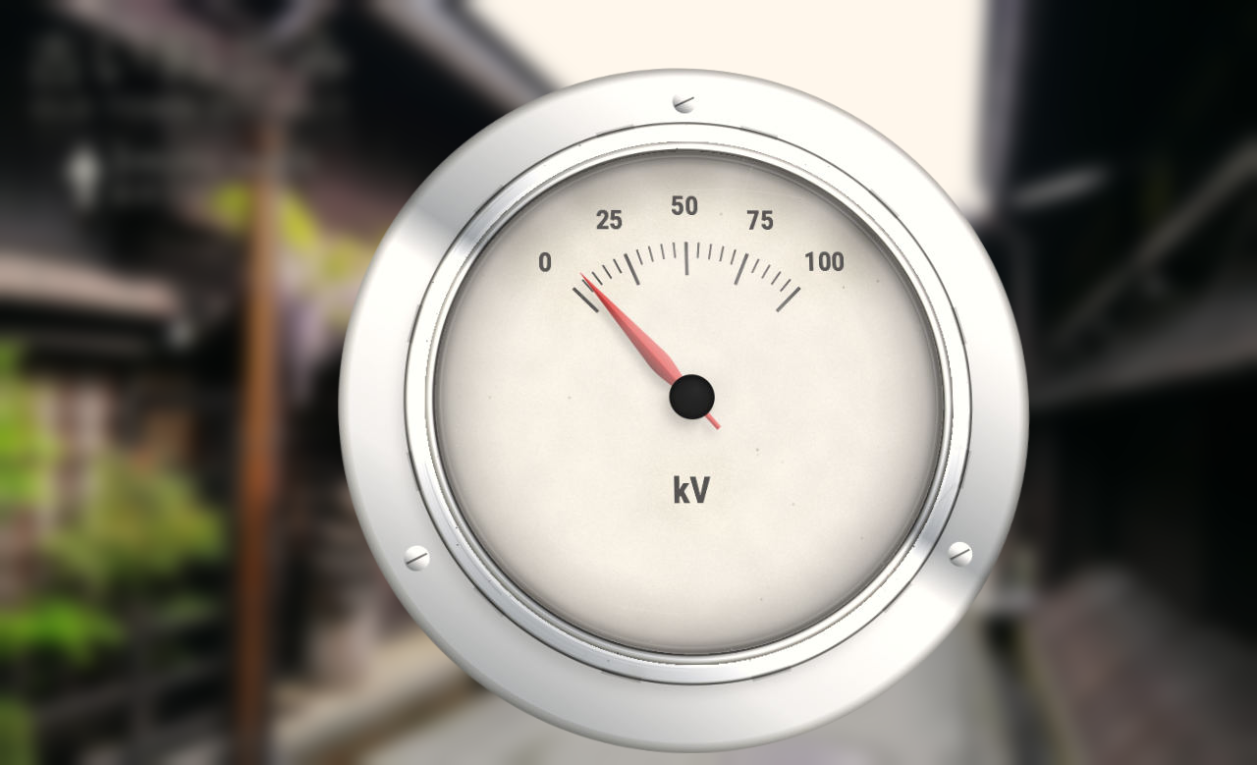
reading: 5; kV
